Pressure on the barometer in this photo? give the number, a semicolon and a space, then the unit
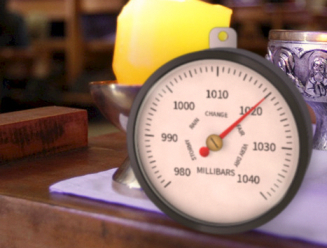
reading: 1020; mbar
